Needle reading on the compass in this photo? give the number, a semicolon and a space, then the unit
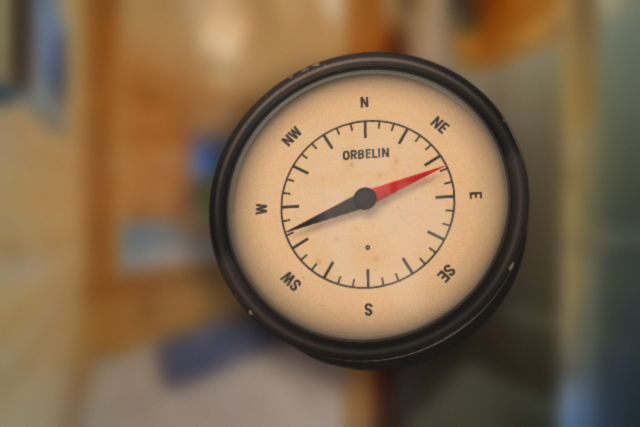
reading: 70; °
